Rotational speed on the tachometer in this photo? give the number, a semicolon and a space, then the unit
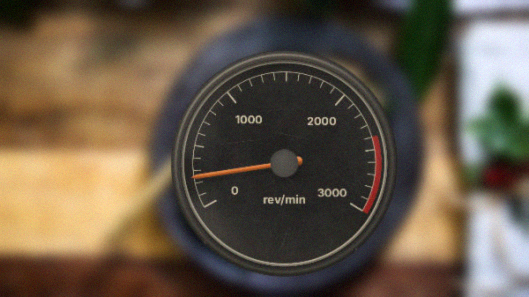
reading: 250; rpm
